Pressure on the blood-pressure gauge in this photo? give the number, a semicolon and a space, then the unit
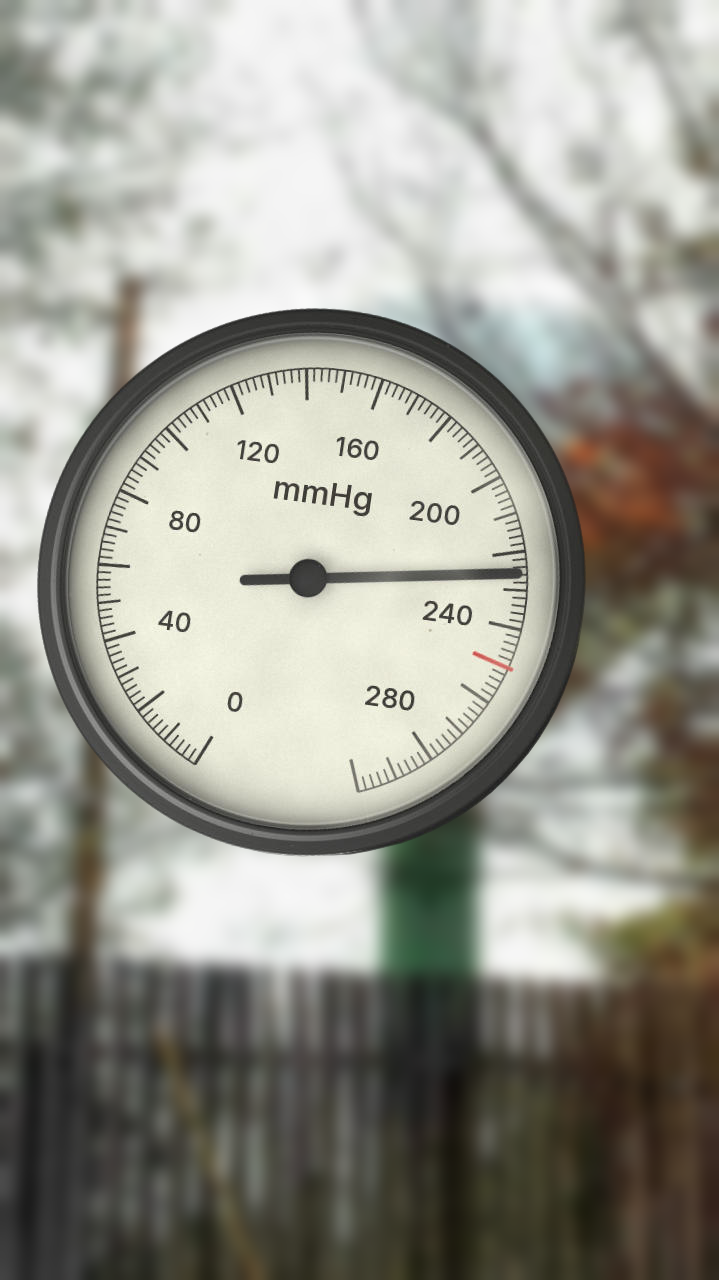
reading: 226; mmHg
